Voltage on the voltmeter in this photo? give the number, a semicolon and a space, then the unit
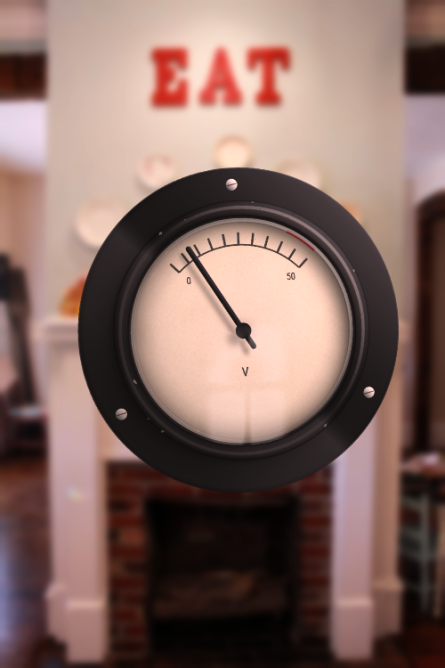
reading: 7.5; V
